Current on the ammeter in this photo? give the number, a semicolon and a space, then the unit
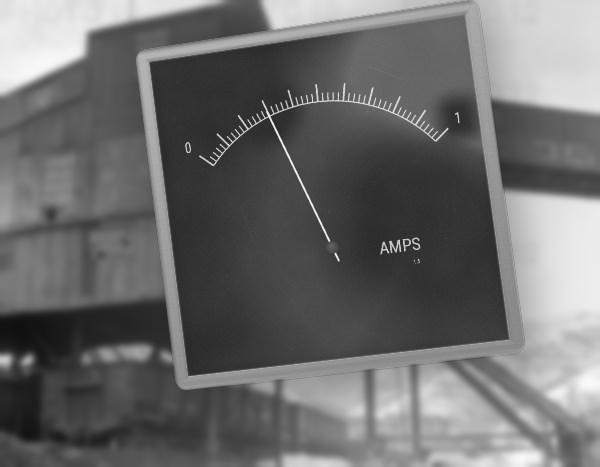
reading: 0.3; A
